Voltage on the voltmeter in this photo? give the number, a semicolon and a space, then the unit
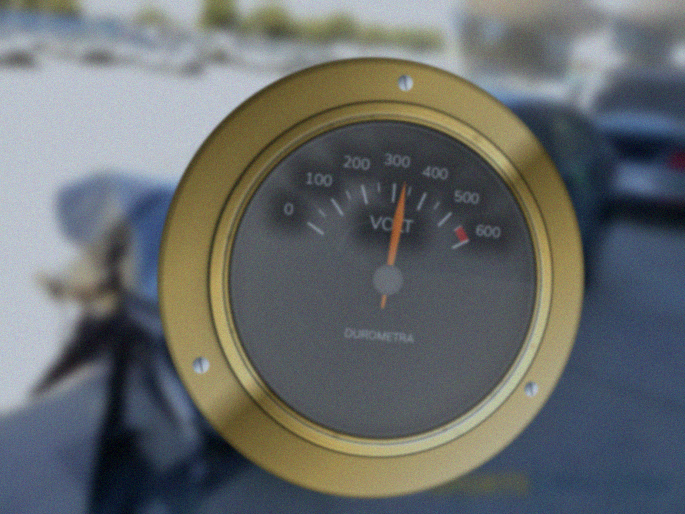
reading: 325; V
